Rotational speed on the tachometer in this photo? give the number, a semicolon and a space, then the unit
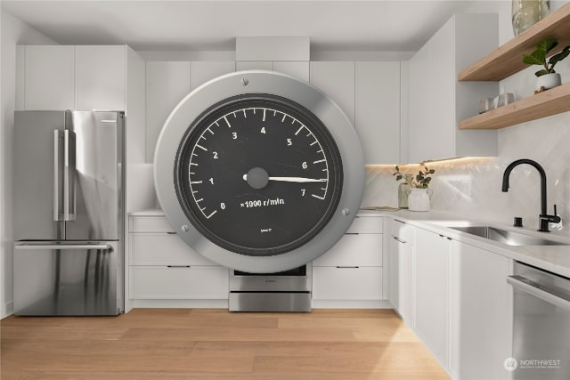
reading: 6500; rpm
